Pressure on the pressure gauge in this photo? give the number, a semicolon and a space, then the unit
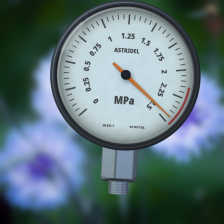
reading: 2.45; MPa
